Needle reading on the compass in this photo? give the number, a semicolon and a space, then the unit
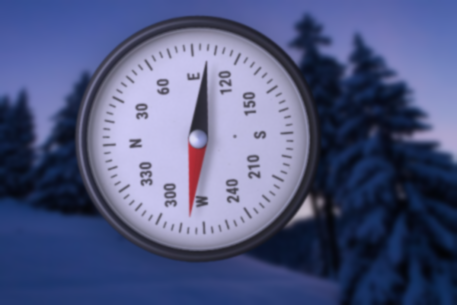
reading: 280; °
